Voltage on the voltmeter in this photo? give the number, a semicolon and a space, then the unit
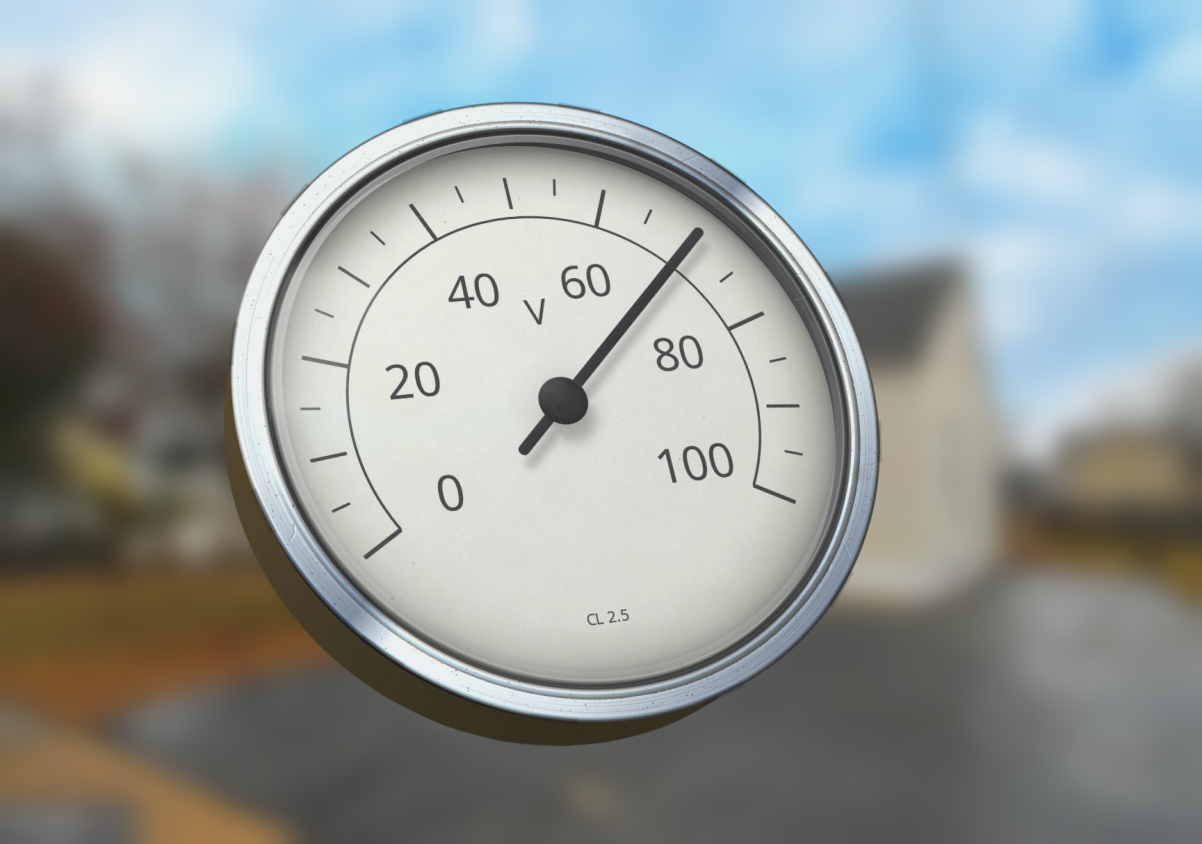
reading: 70; V
